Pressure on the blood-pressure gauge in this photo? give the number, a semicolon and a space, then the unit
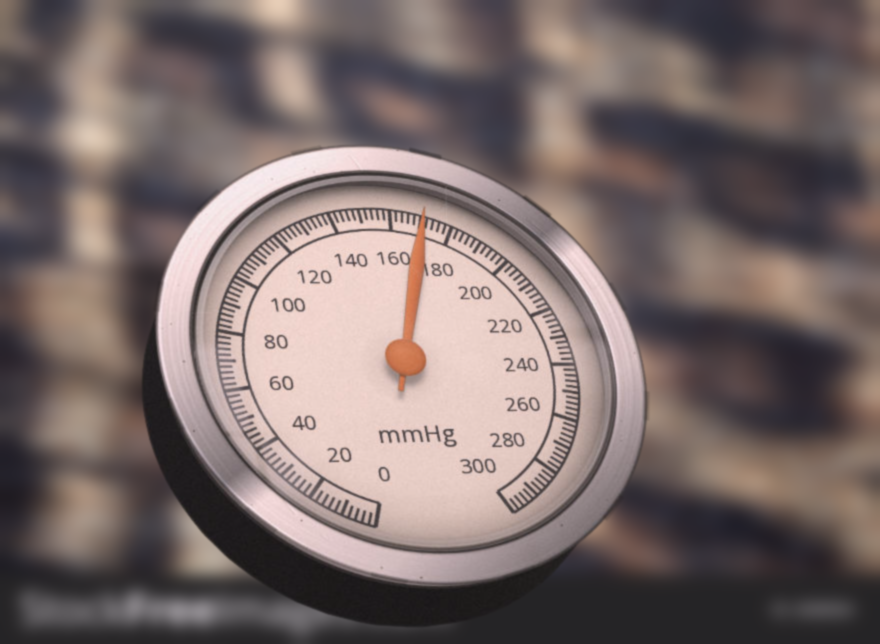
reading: 170; mmHg
